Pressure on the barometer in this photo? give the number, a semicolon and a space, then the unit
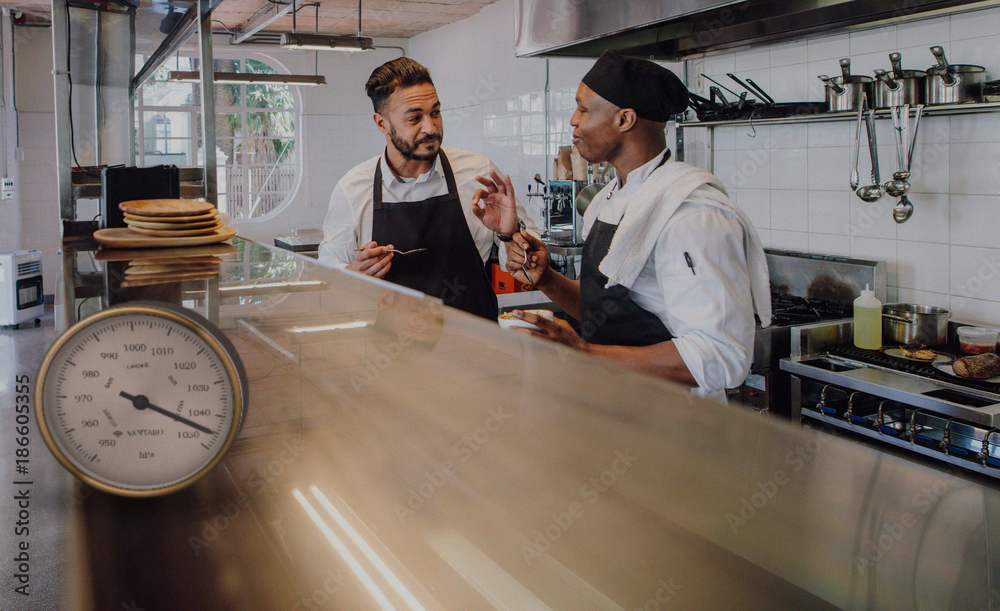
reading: 1045; hPa
